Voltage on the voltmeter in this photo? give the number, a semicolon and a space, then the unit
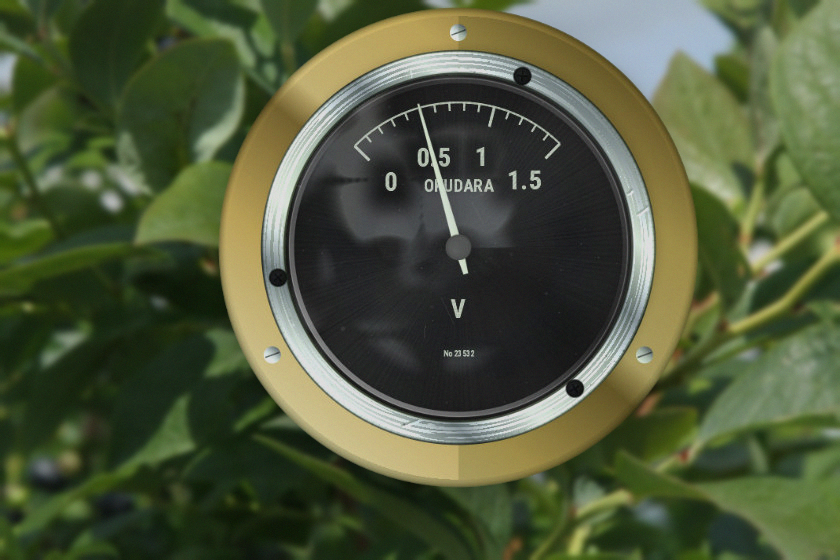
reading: 0.5; V
